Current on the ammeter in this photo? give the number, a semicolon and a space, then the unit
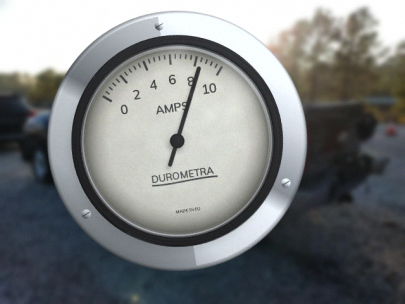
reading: 8.4; A
